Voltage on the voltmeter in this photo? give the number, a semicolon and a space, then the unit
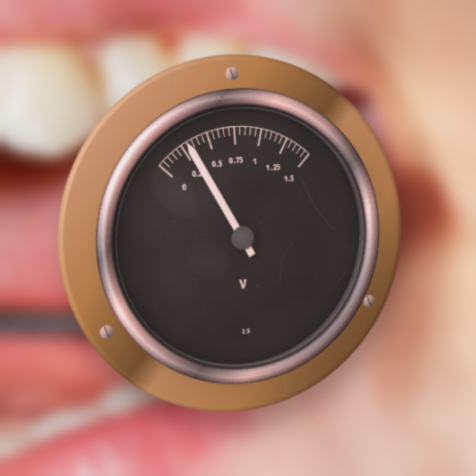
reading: 0.3; V
